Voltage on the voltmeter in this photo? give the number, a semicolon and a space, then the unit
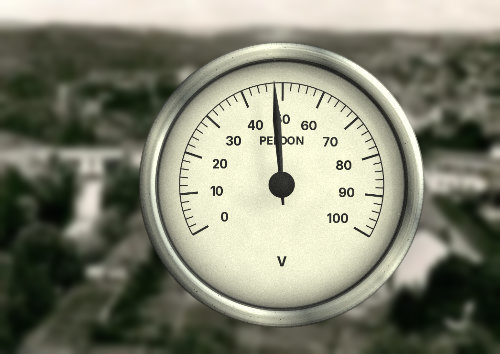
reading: 48; V
